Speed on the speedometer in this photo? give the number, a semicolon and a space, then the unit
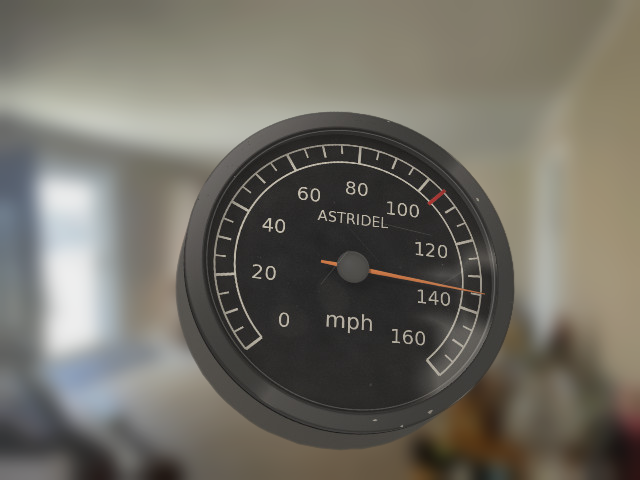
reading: 135; mph
